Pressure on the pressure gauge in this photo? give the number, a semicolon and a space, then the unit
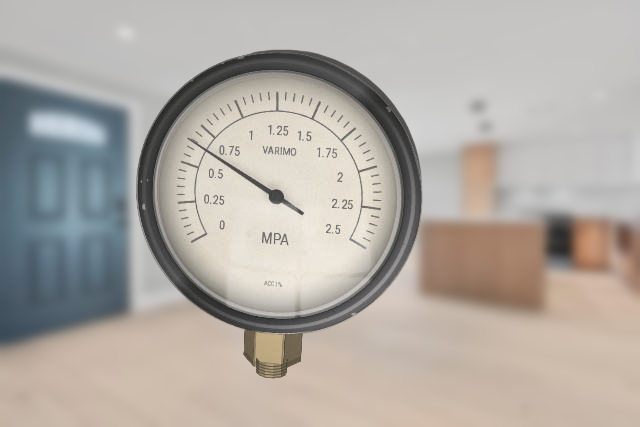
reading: 0.65; MPa
